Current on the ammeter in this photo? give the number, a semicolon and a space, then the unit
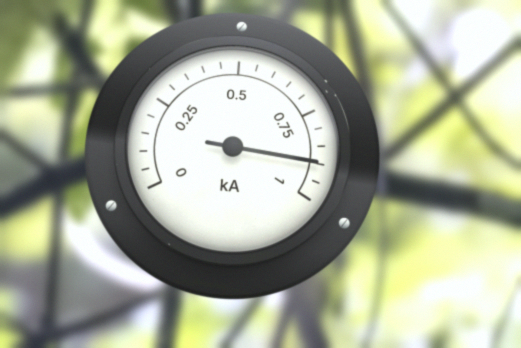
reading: 0.9; kA
